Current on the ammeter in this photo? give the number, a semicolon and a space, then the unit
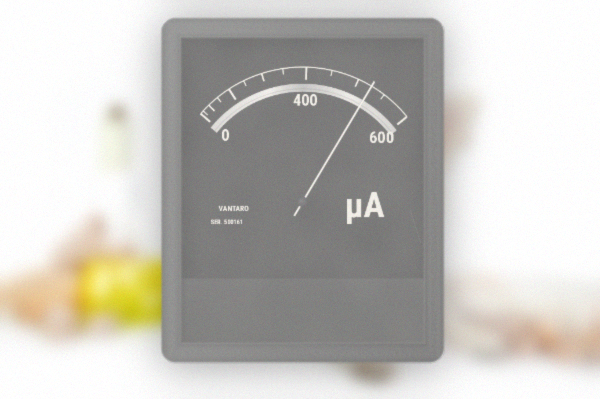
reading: 525; µA
